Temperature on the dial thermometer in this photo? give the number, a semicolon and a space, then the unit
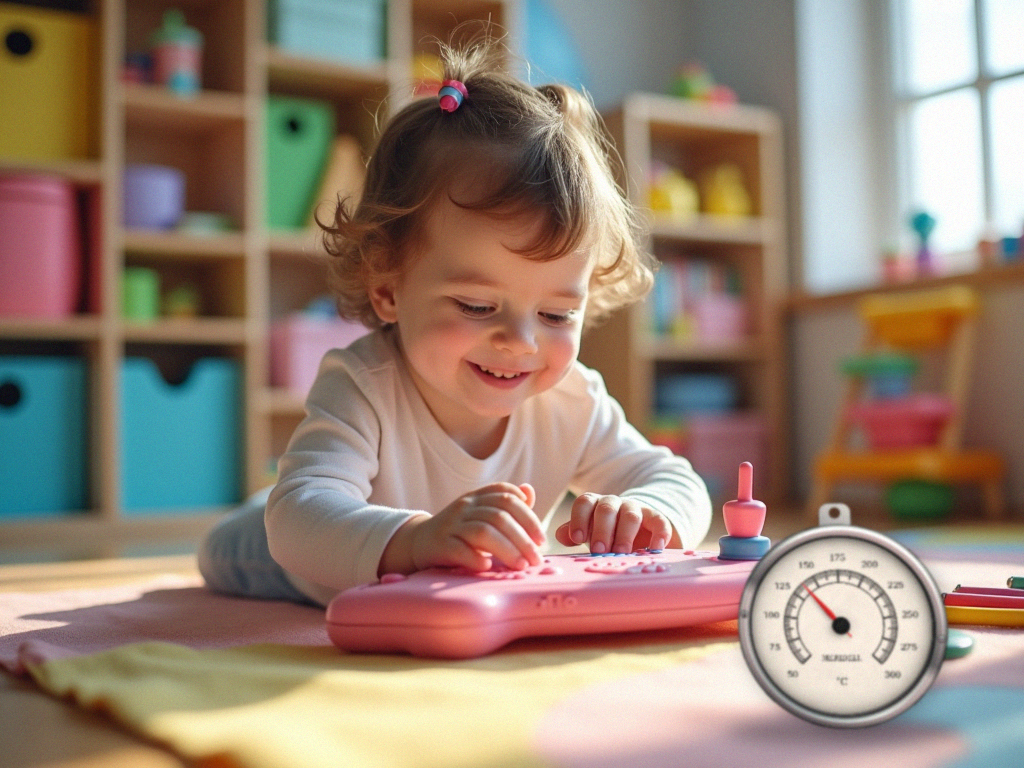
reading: 137.5; °C
